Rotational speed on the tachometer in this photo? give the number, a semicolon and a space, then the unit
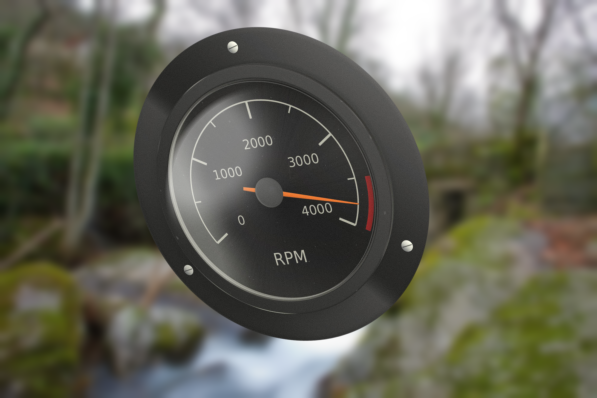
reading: 3750; rpm
